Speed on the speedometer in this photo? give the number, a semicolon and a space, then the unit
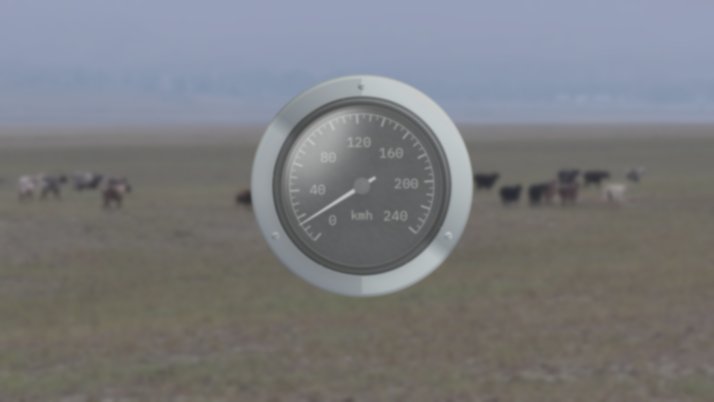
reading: 15; km/h
